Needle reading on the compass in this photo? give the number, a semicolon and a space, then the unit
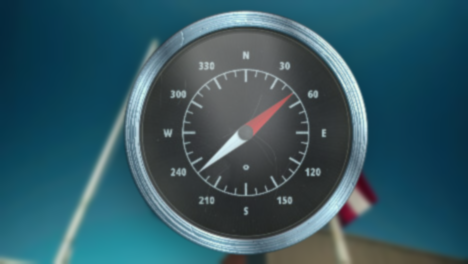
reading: 50; °
